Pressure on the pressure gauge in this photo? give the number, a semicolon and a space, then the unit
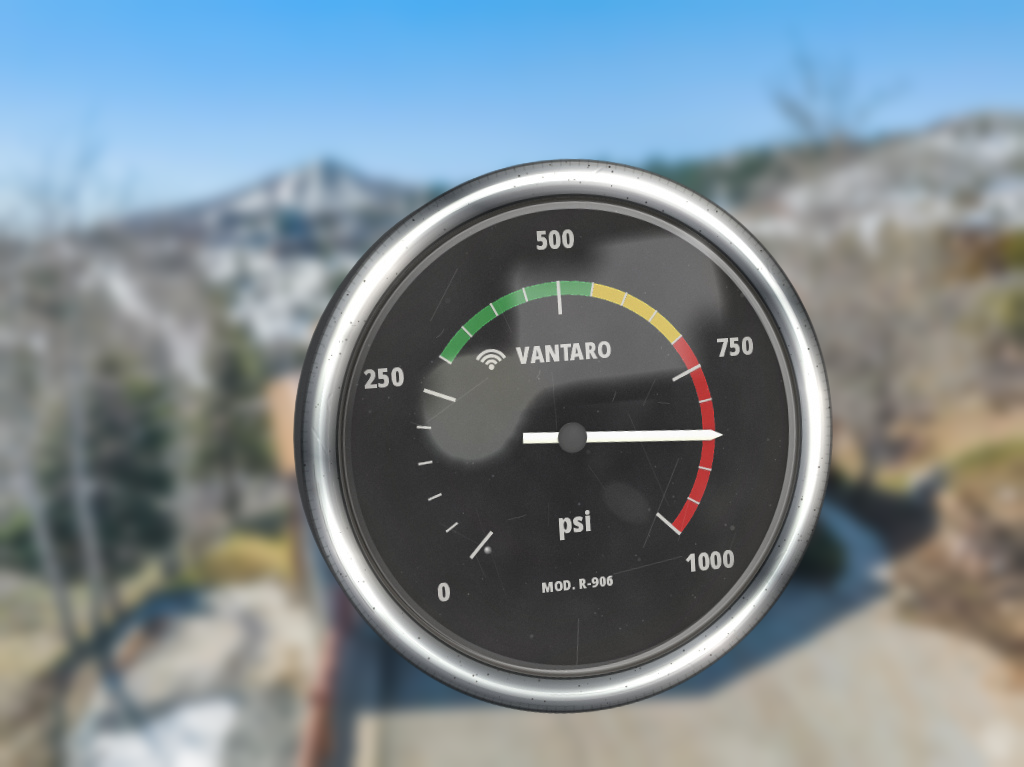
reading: 850; psi
